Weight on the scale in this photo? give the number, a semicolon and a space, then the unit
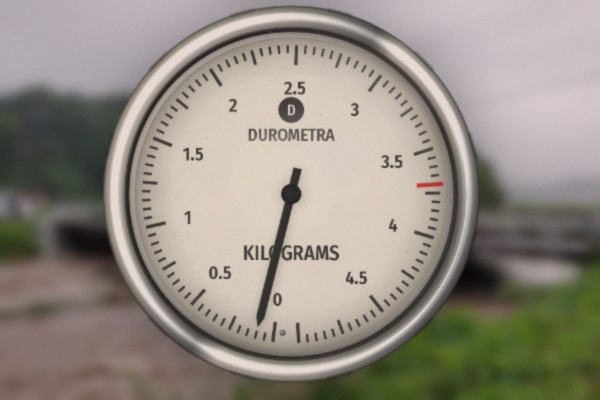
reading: 0.1; kg
